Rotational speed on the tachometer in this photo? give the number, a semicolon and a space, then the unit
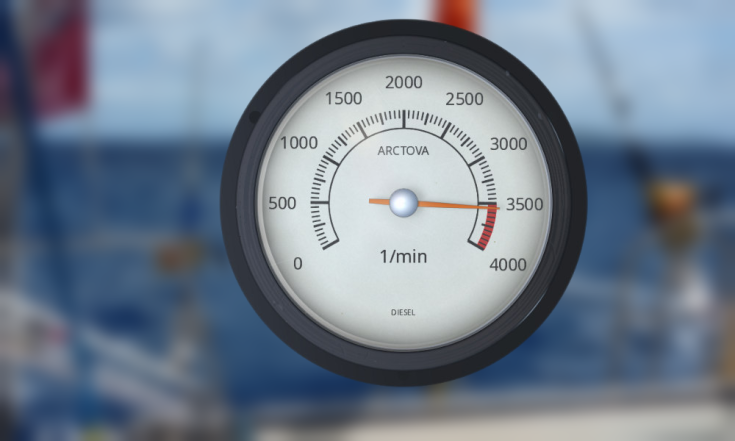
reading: 3550; rpm
